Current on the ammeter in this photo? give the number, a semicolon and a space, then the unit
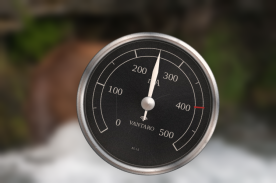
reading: 250; mA
